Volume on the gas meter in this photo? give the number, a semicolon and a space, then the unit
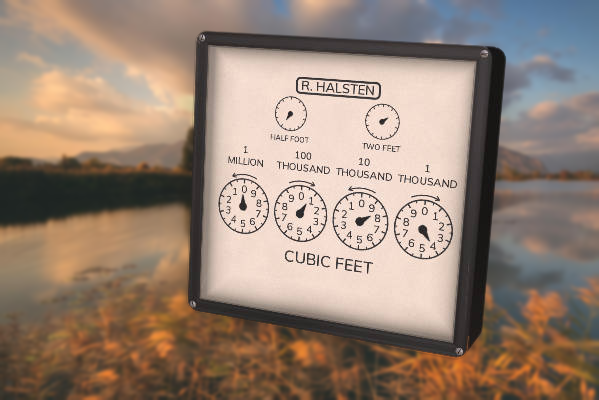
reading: 8400; ft³
